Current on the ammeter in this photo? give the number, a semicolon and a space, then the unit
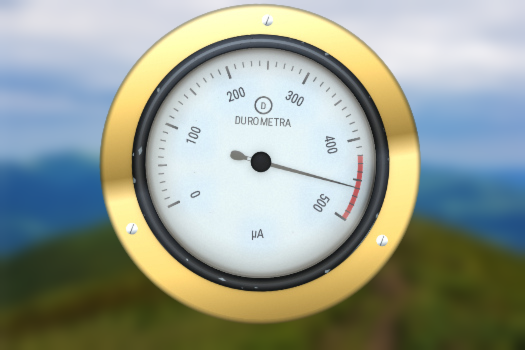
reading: 460; µA
